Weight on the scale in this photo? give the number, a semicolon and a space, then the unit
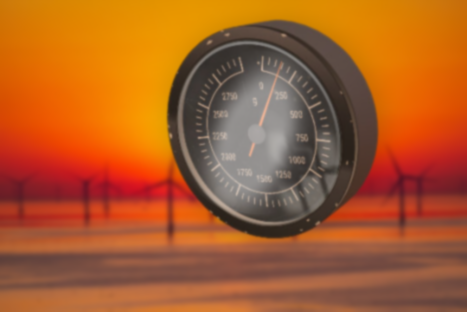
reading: 150; g
